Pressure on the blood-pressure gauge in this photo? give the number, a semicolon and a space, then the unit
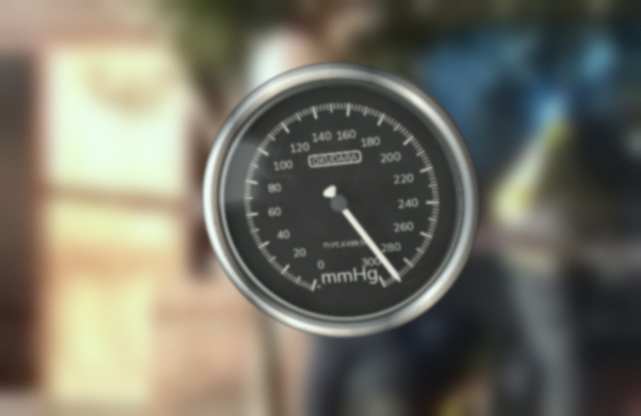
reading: 290; mmHg
